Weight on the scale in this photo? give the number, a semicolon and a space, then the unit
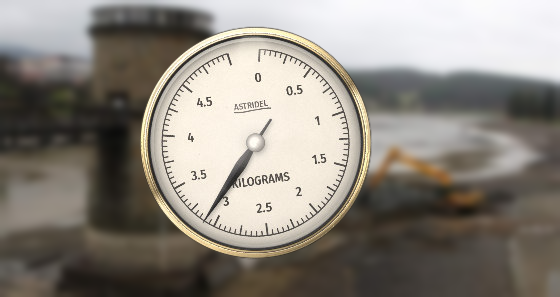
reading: 3.1; kg
